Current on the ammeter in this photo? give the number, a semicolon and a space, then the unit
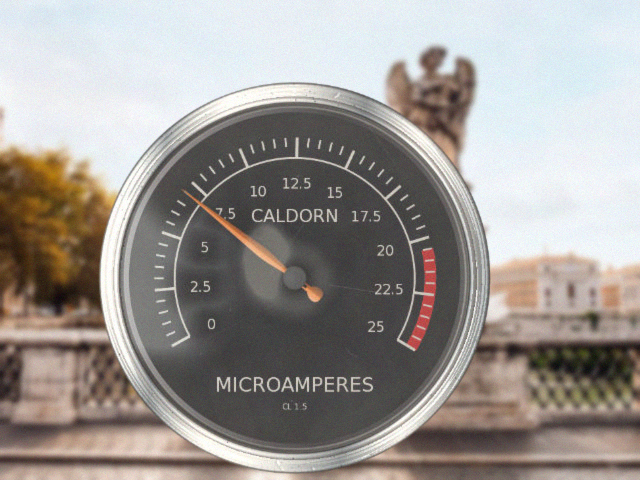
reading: 7; µA
